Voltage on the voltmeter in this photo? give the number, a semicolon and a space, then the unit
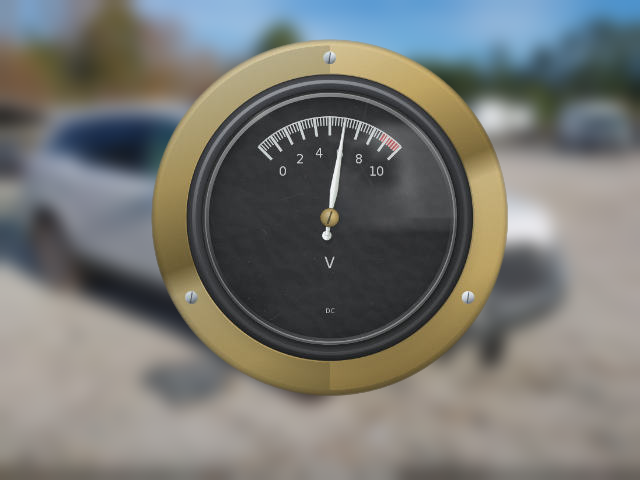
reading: 6; V
